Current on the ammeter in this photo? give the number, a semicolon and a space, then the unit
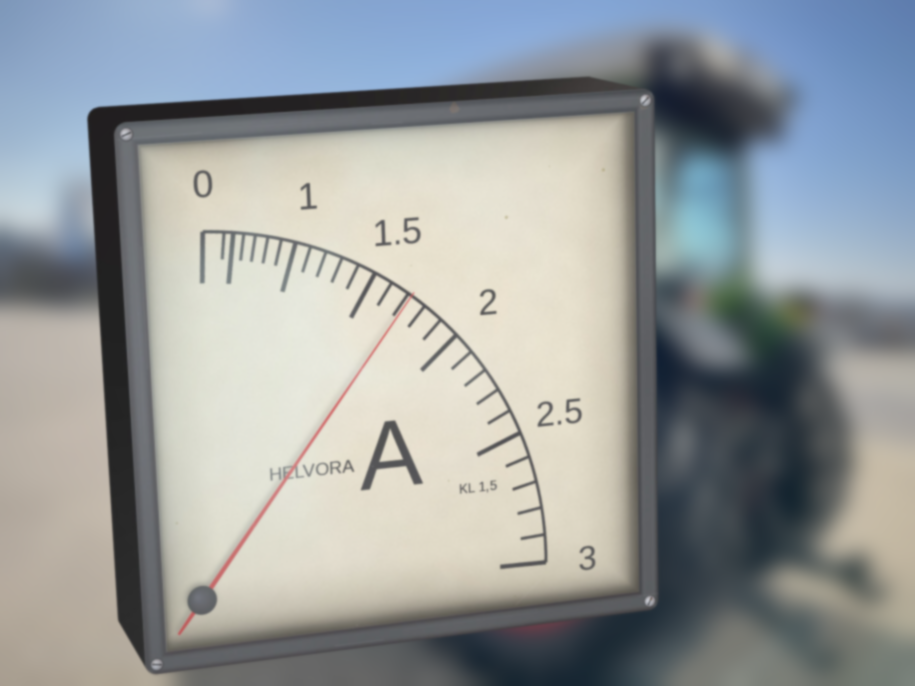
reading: 1.7; A
